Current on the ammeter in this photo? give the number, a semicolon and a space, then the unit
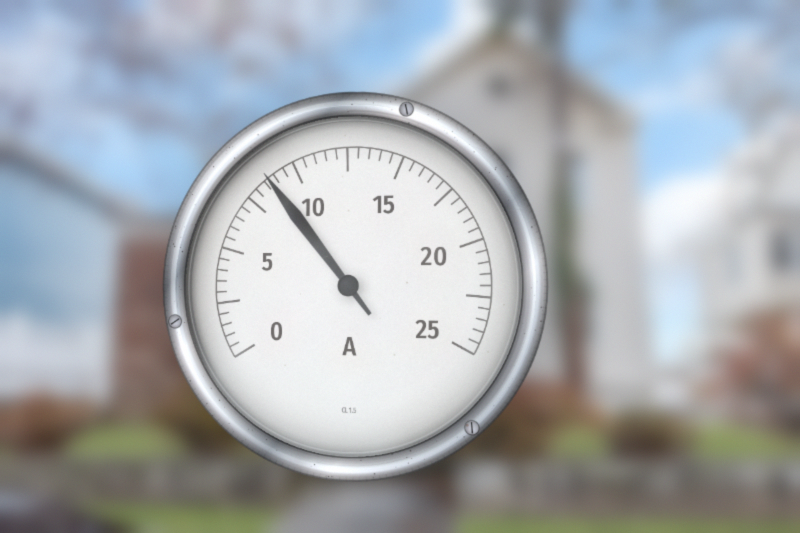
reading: 8.75; A
